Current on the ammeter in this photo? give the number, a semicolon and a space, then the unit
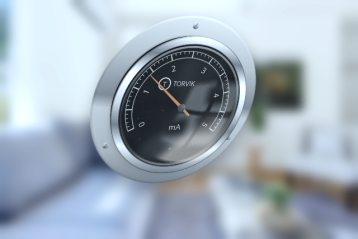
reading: 1.4; mA
